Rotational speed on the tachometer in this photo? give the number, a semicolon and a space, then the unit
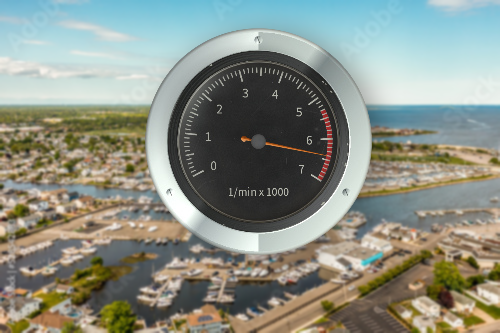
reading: 6400; rpm
